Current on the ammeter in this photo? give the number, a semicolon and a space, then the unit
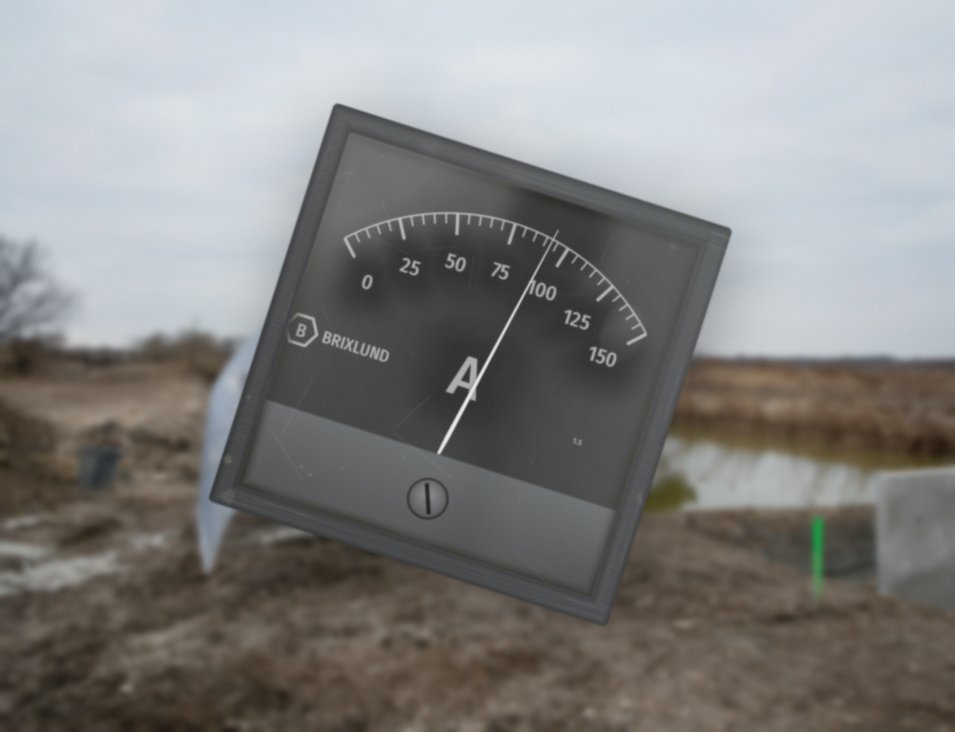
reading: 92.5; A
